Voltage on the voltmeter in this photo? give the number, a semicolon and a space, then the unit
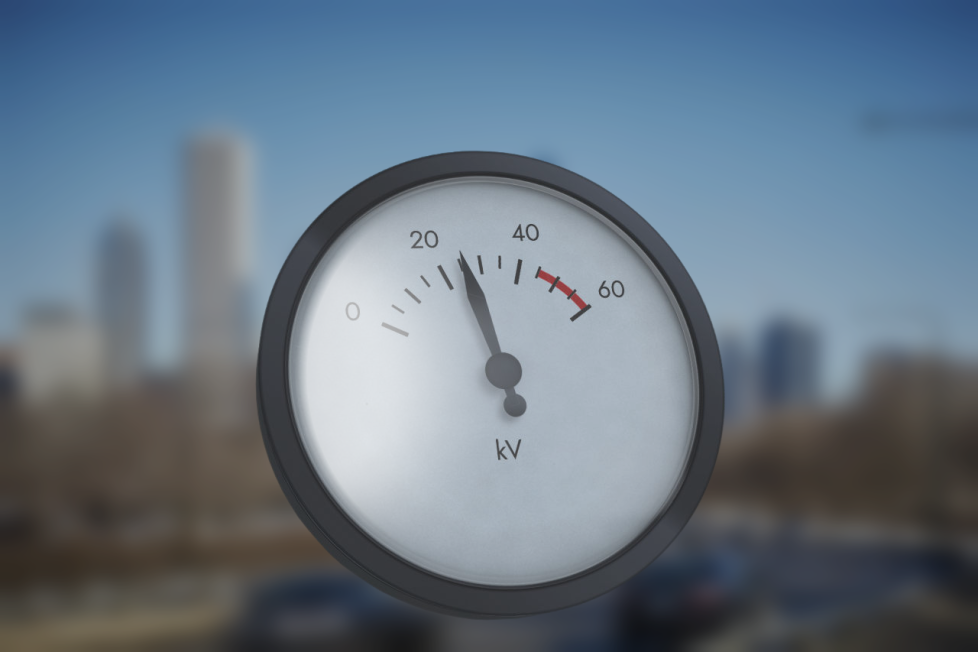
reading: 25; kV
